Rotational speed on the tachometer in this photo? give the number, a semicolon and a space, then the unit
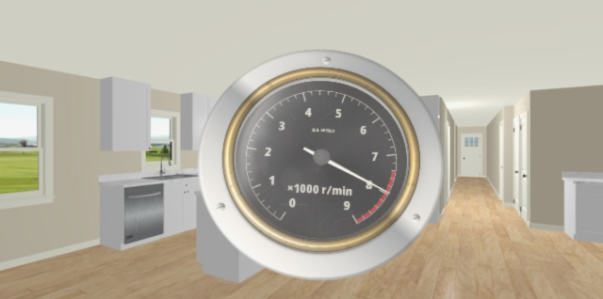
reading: 8000; rpm
